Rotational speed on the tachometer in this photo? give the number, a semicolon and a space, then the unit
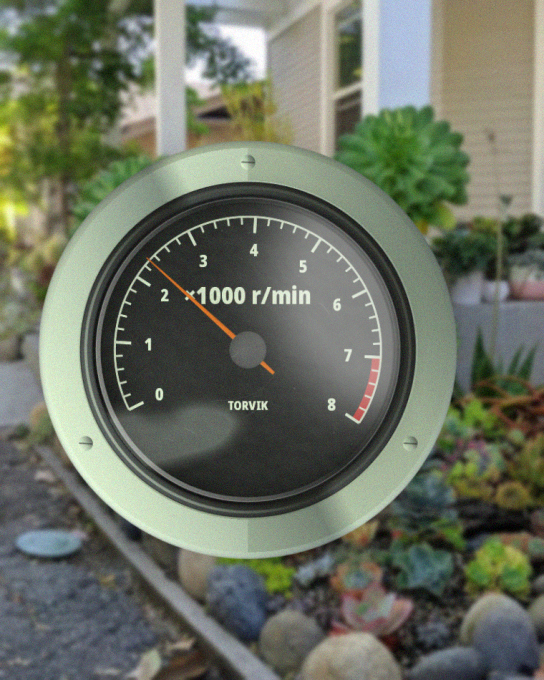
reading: 2300; rpm
